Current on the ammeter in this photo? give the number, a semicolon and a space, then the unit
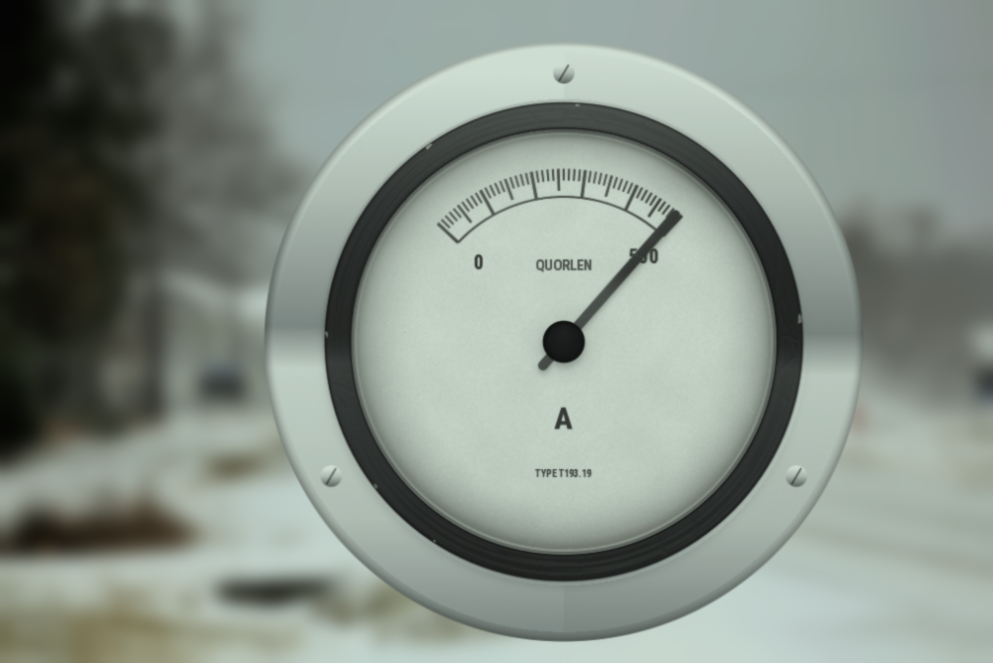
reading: 490; A
